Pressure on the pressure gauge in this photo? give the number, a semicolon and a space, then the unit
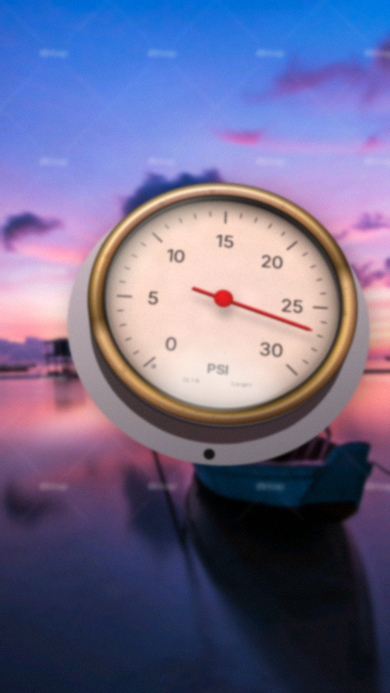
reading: 27; psi
